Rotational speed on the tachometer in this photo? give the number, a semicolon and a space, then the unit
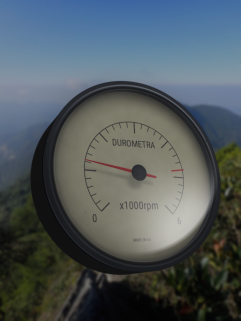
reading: 1200; rpm
